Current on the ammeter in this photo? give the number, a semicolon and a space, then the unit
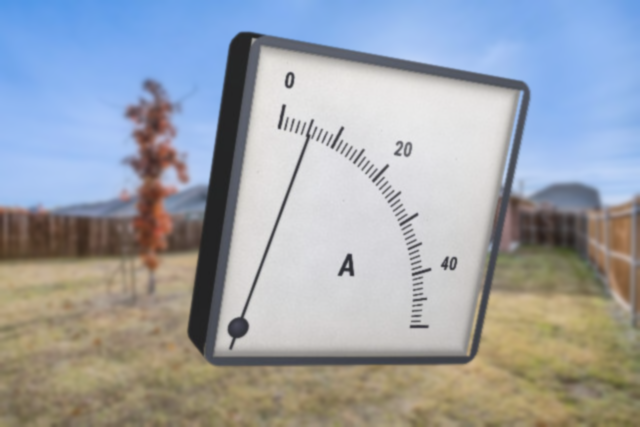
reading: 5; A
